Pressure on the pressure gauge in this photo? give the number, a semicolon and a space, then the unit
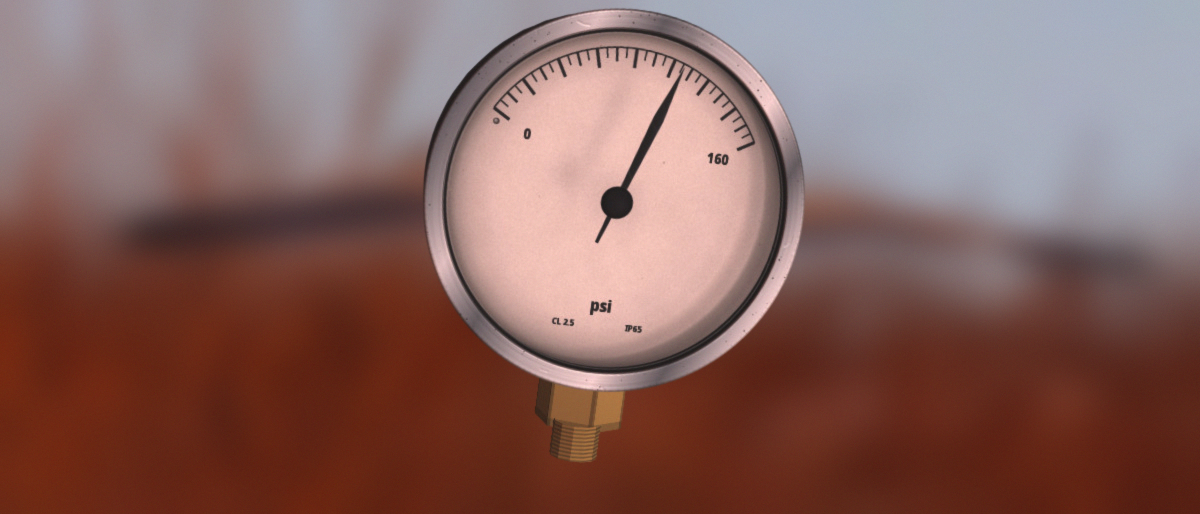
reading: 105; psi
